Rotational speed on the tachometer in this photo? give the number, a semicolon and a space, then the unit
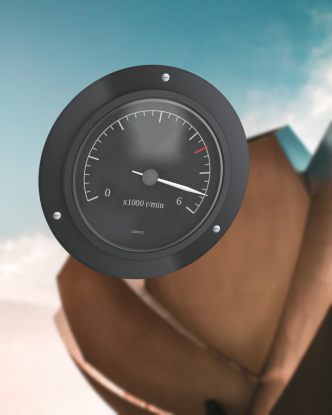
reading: 5500; rpm
